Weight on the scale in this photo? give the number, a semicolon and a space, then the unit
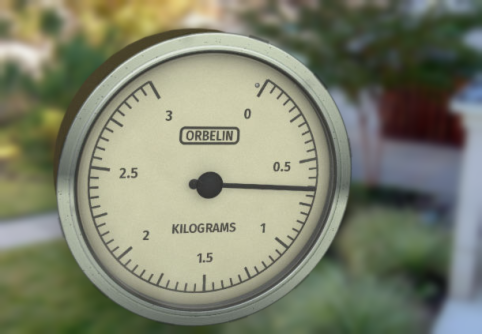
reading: 0.65; kg
